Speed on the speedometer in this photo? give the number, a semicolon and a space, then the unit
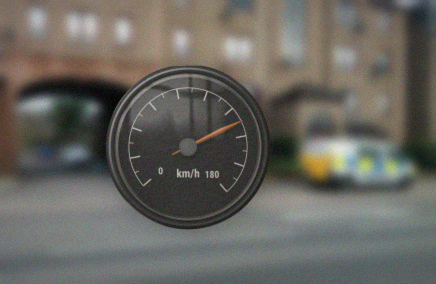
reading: 130; km/h
